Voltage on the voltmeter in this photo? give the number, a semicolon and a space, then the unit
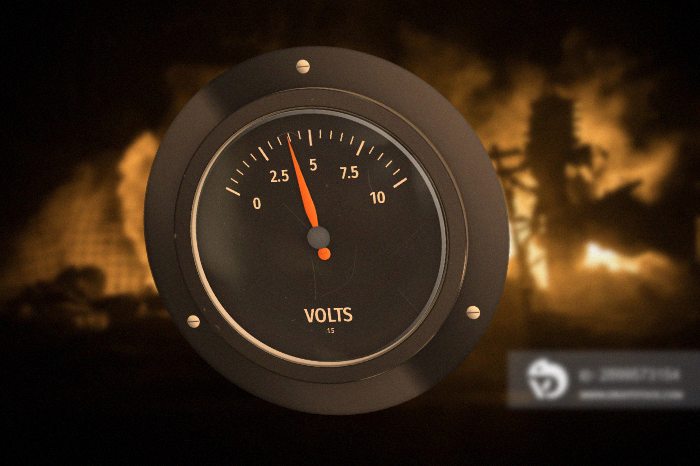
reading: 4; V
